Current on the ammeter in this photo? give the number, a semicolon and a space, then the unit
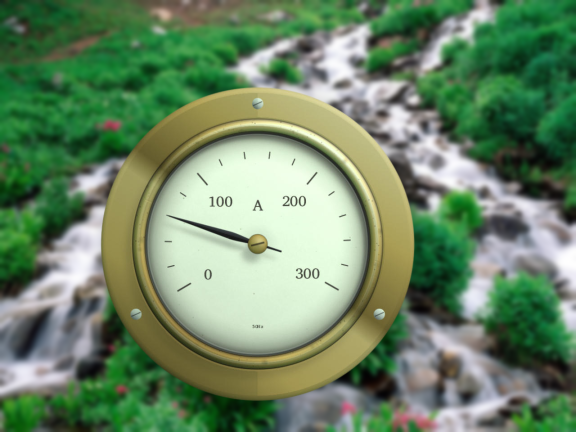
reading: 60; A
